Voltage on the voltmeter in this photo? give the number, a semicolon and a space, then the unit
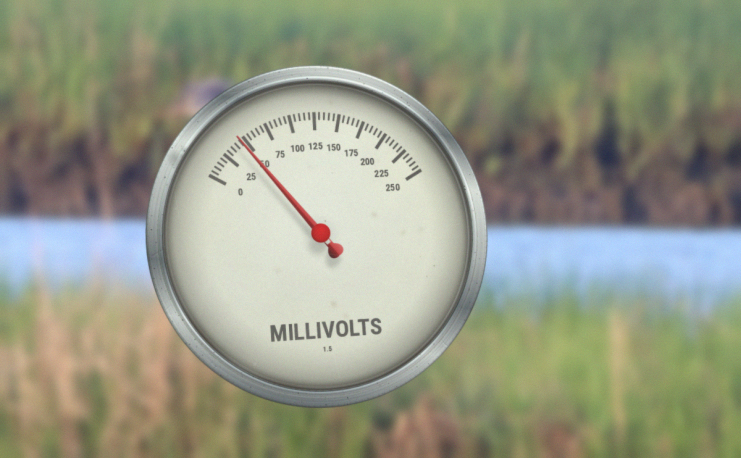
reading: 45; mV
